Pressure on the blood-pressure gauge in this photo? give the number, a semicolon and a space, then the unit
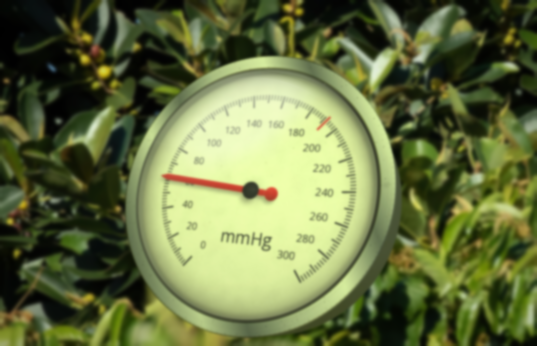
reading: 60; mmHg
